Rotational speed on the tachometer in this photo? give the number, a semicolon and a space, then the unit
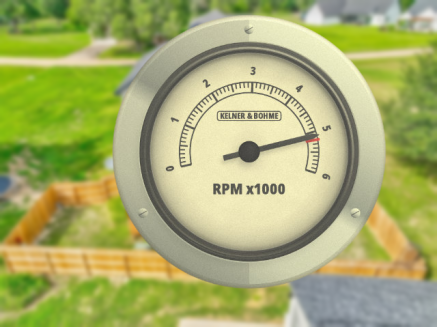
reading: 5100; rpm
